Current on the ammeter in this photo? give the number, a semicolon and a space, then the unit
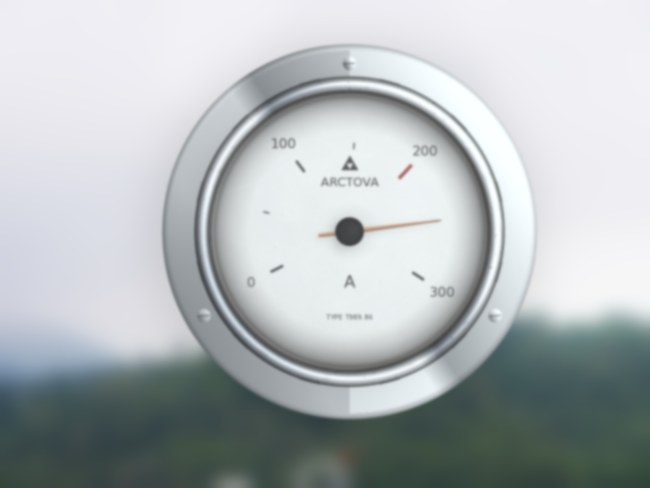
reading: 250; A
